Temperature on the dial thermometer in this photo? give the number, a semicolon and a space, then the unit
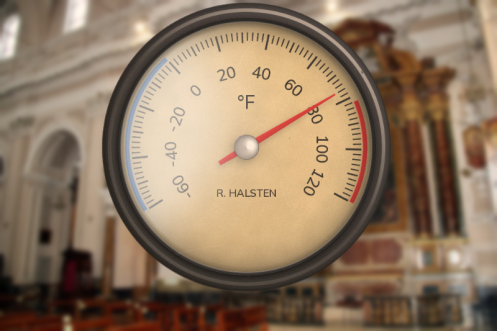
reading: 76; °F
